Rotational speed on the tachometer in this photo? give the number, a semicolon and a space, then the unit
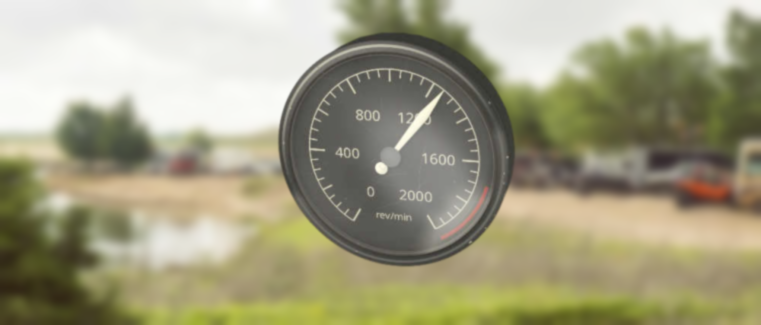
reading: 1250; rpm
